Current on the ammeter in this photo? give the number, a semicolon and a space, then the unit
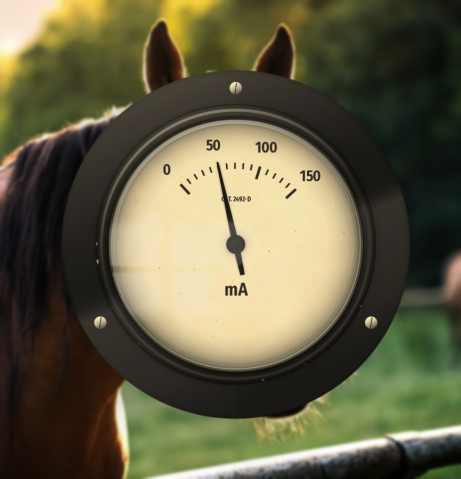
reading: 50; mA
